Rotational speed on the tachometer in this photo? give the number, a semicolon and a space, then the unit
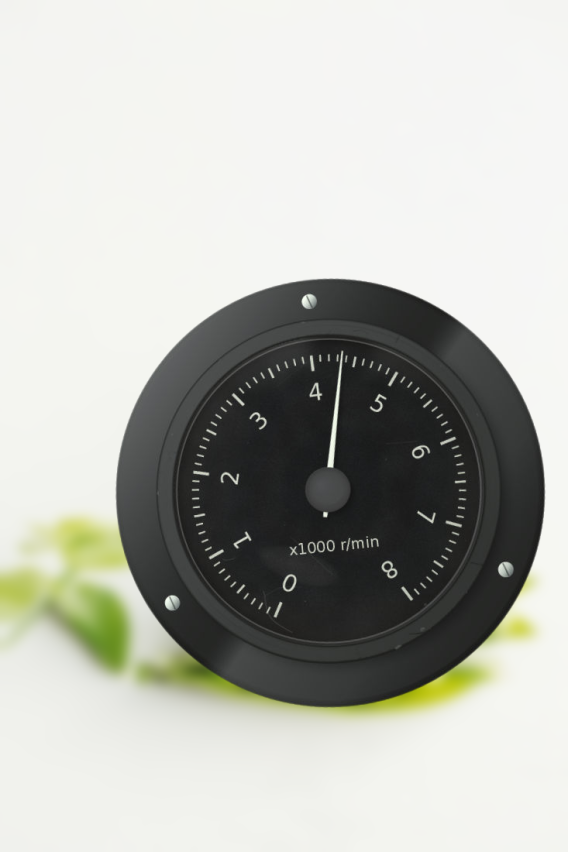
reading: 4350; rpm
